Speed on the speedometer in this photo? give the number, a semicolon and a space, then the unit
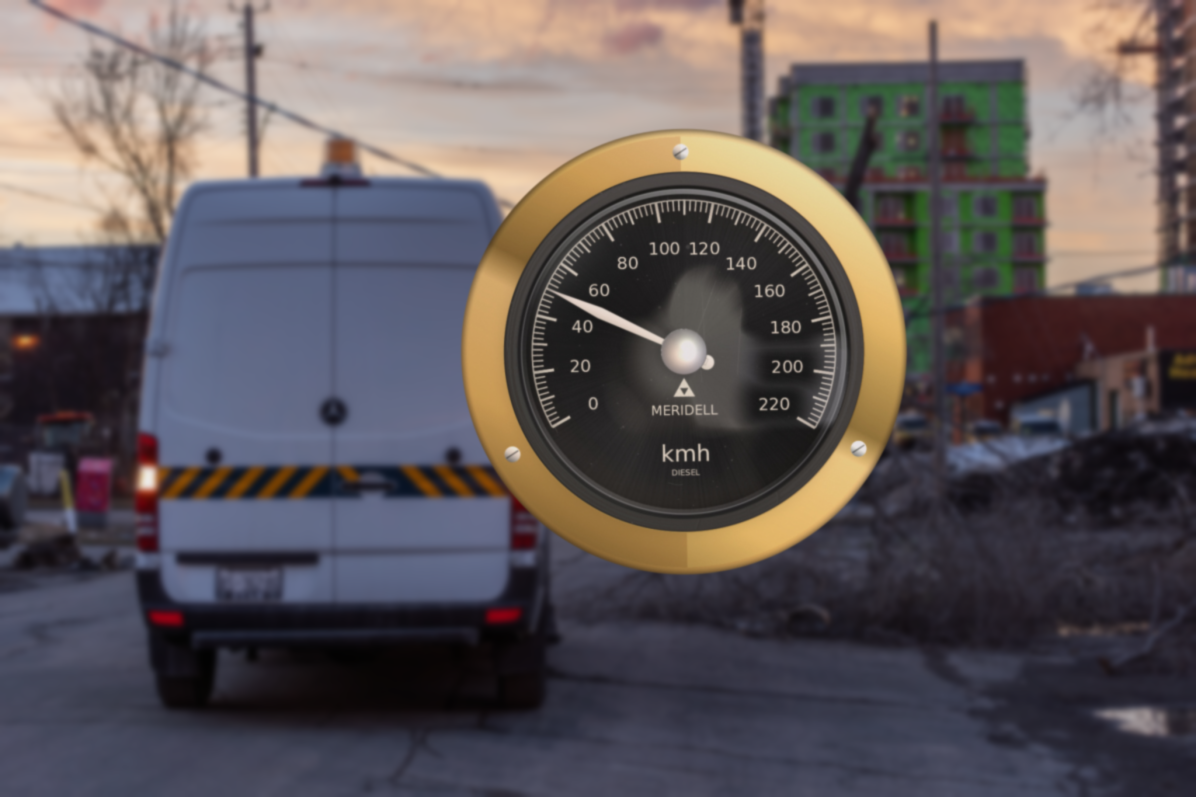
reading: 50; km/h
